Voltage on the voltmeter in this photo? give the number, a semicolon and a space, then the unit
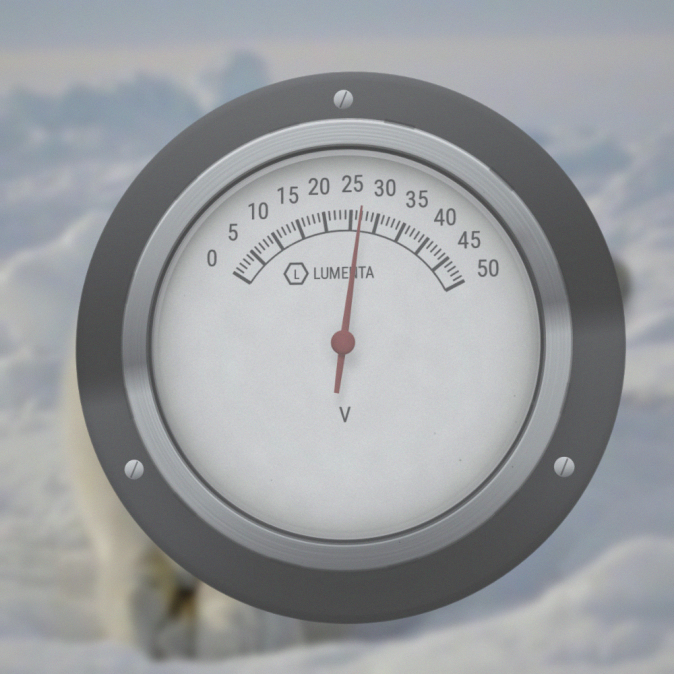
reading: 27; V
